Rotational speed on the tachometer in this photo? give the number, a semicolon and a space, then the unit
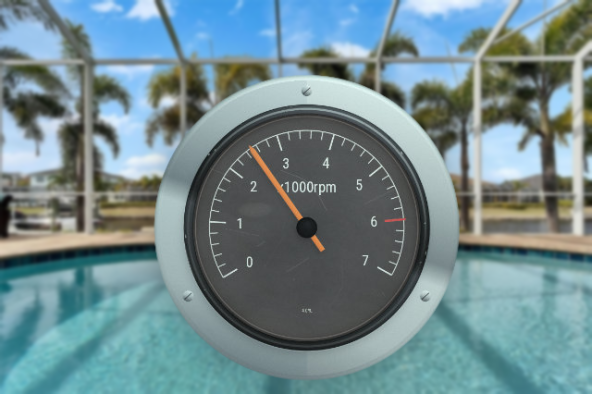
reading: 2500; rpm
